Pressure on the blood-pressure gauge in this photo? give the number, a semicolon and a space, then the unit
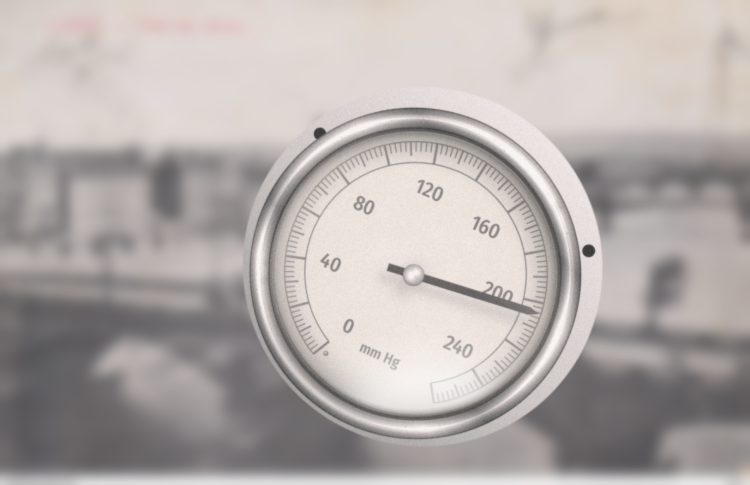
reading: 204; mmHg
